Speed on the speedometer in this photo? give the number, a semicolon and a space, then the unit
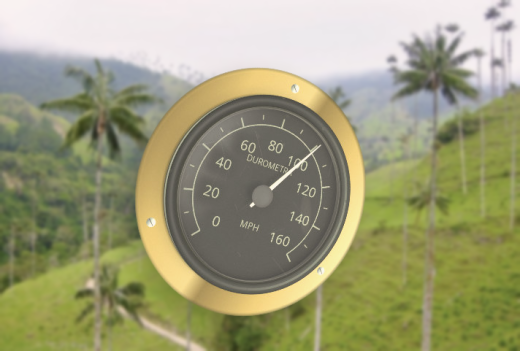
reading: 100; mph
